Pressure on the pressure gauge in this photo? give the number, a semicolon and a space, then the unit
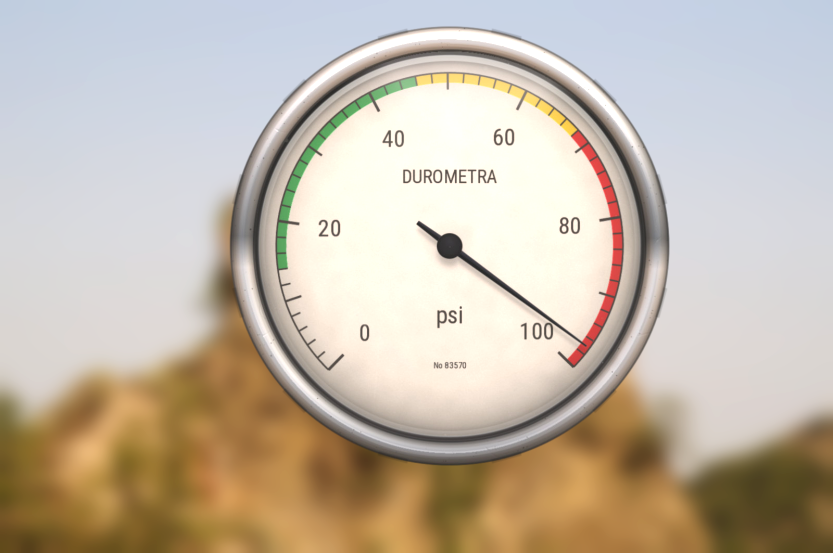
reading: 97; psi
